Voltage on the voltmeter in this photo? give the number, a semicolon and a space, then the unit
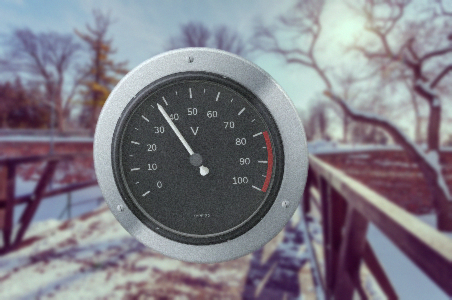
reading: 37.5; V
